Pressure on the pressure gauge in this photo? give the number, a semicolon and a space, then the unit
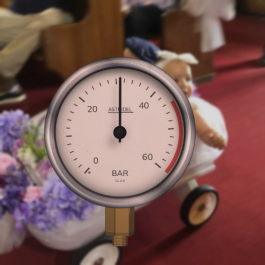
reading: 31; bar
